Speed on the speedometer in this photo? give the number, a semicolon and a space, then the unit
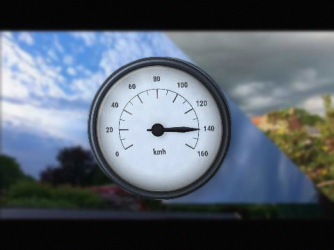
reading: 140; km/h
